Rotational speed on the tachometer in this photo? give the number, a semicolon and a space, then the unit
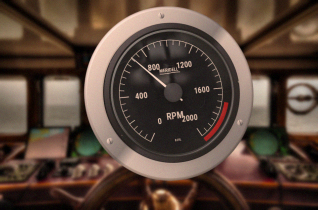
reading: 700; rpm
